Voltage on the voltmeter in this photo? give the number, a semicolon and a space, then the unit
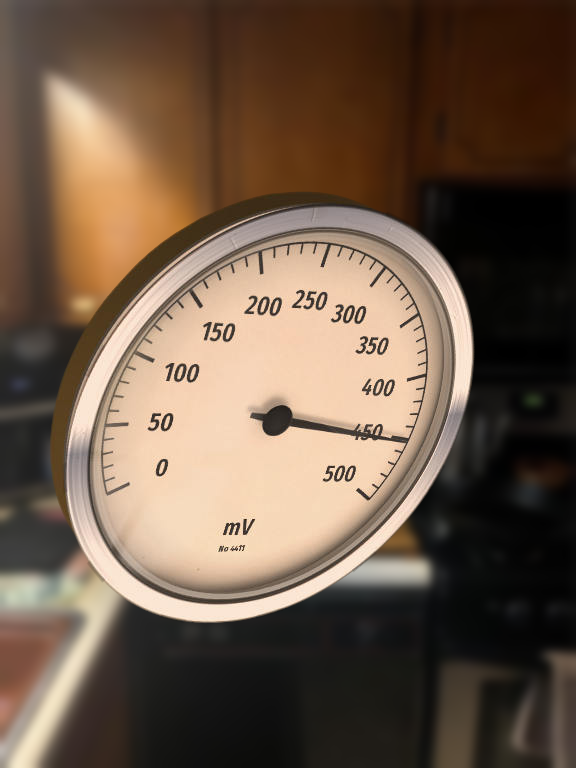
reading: 450; mV
